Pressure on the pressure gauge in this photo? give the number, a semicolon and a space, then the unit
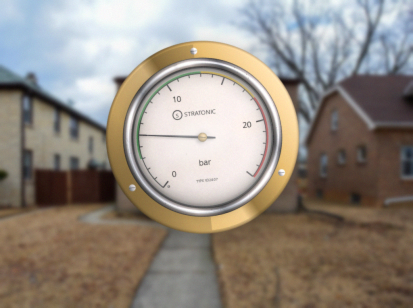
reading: 5; bar
